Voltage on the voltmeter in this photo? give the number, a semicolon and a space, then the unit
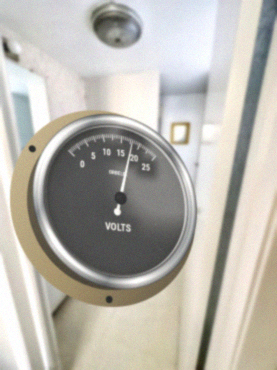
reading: 17.5; V
